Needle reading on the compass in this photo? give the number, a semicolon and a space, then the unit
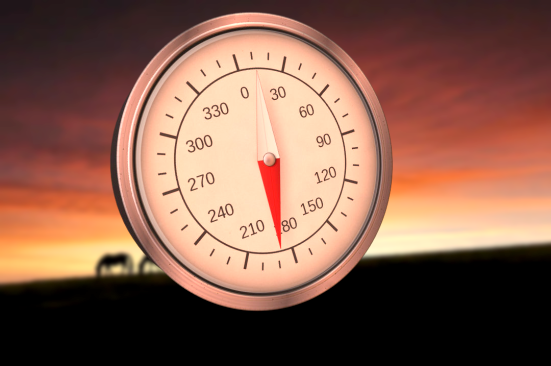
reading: 190; °
